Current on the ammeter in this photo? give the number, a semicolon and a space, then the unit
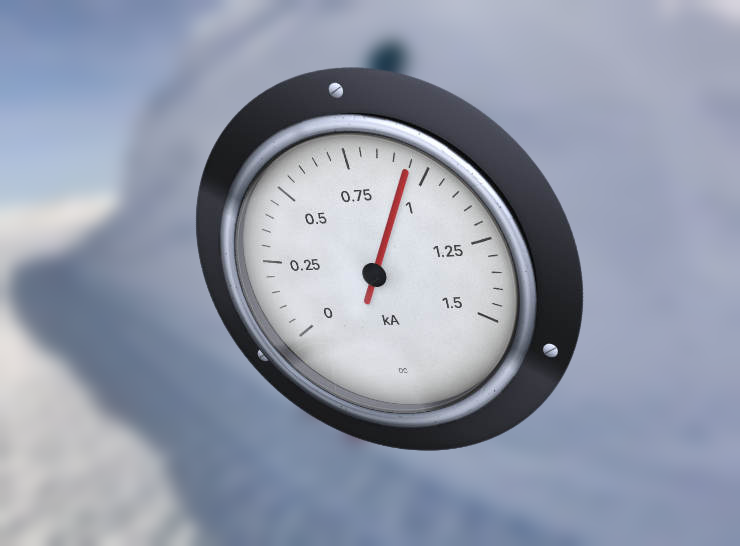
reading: 0.95; kA
